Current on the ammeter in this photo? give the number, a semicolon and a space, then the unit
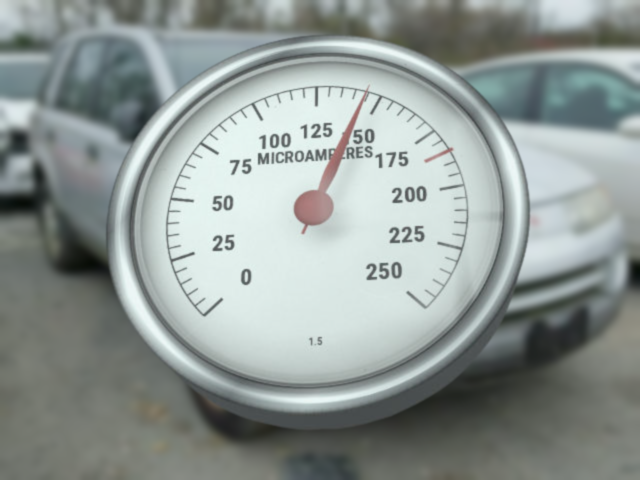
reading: 145; µA
